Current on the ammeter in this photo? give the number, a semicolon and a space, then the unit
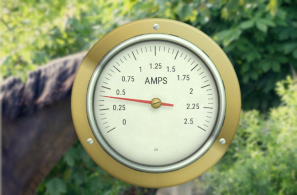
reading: 0.4; A
